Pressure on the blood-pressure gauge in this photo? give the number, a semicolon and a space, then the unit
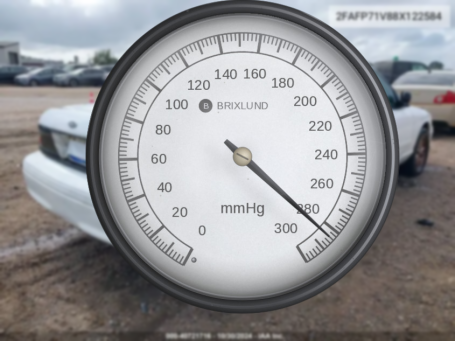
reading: 284; mmHg
